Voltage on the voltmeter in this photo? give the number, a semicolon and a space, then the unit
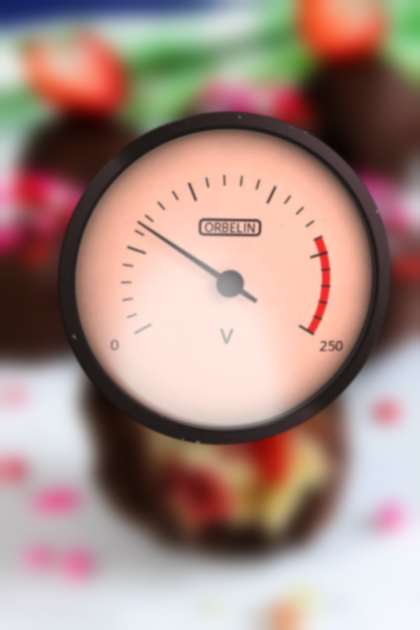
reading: 65; V
